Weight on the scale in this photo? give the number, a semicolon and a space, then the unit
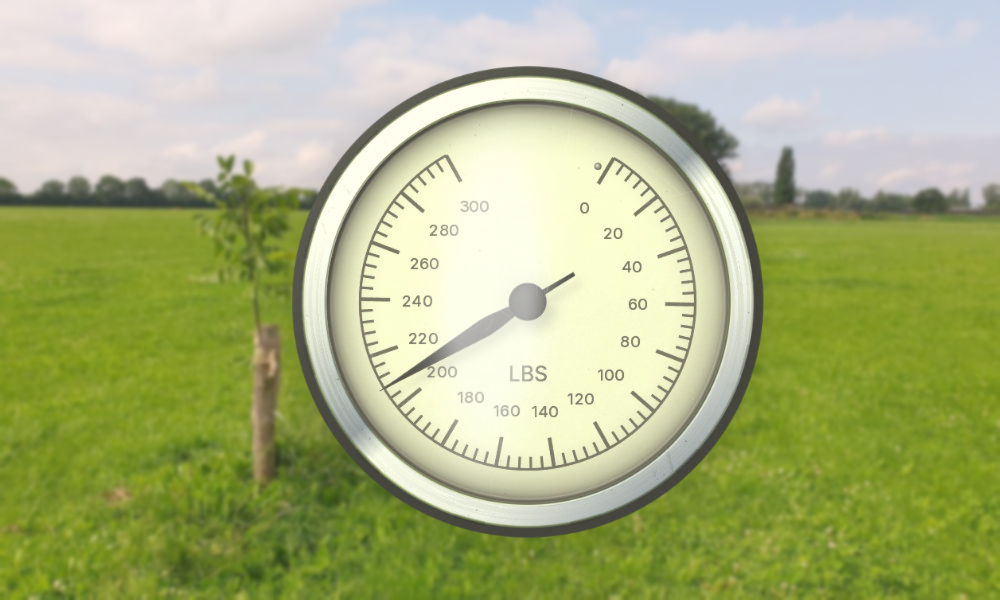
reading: 208; lb
